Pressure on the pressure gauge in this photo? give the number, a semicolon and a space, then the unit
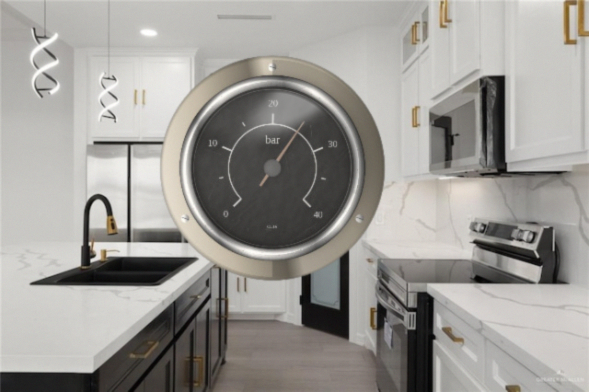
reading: 25; bar
